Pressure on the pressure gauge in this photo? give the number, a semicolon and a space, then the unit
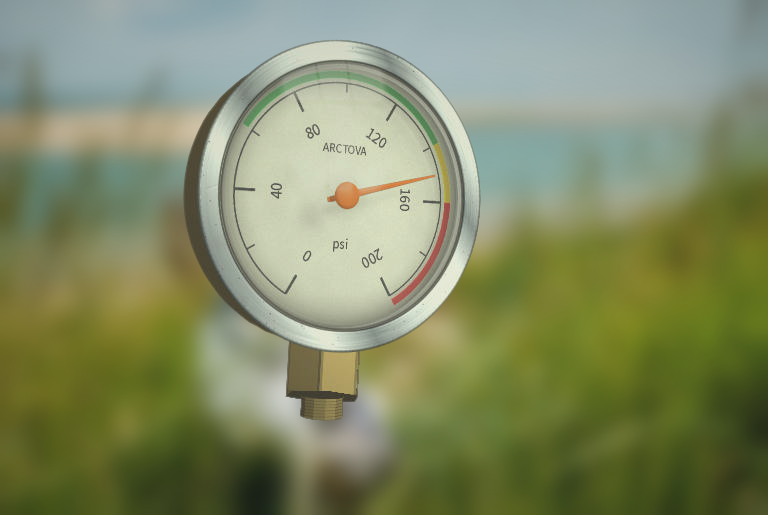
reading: 150; psi
